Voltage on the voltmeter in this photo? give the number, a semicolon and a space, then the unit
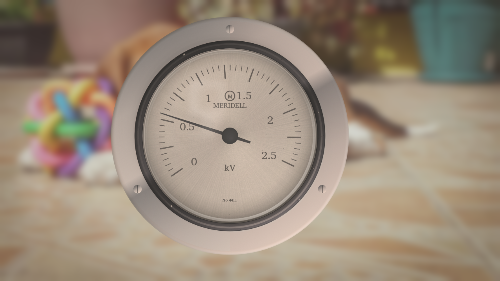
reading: 0.55; kV
